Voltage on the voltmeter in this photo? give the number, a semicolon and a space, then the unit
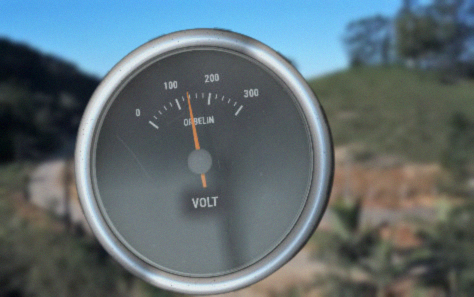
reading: 140; V
